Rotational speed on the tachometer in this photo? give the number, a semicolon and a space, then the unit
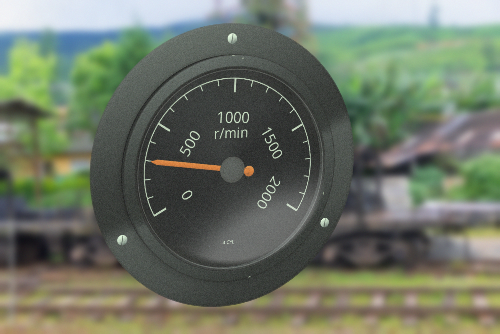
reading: 300; rpm
